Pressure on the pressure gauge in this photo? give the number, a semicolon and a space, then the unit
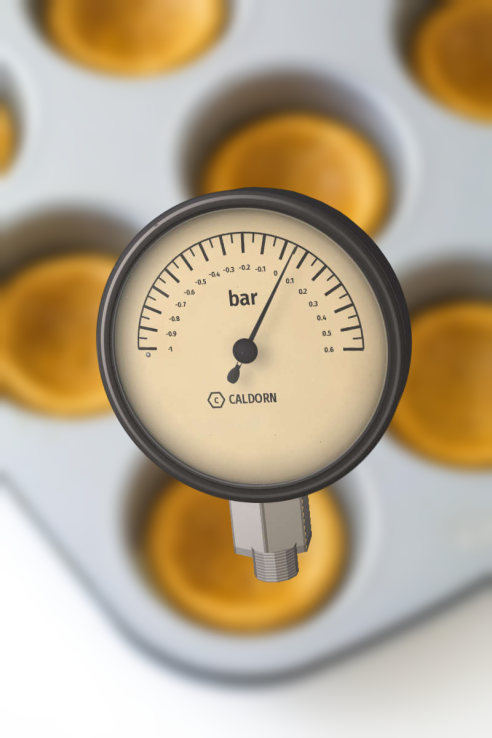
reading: 0.05; bar
